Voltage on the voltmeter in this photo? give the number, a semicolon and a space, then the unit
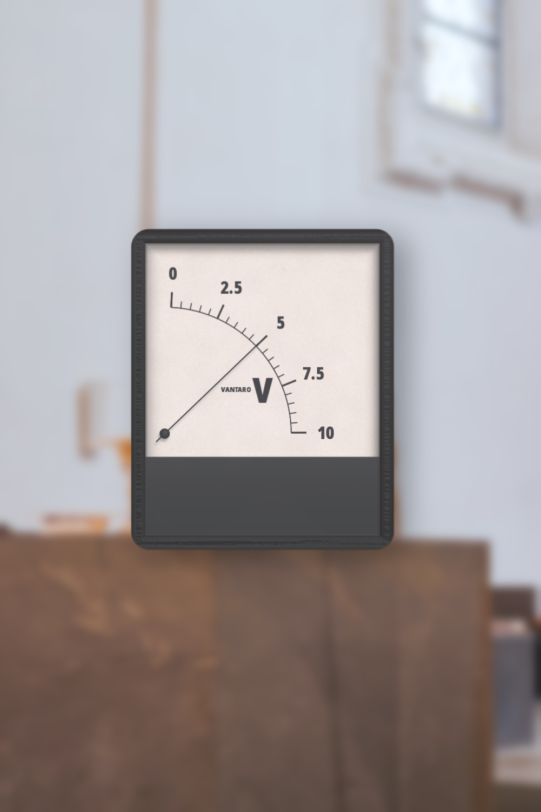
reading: 5; V
